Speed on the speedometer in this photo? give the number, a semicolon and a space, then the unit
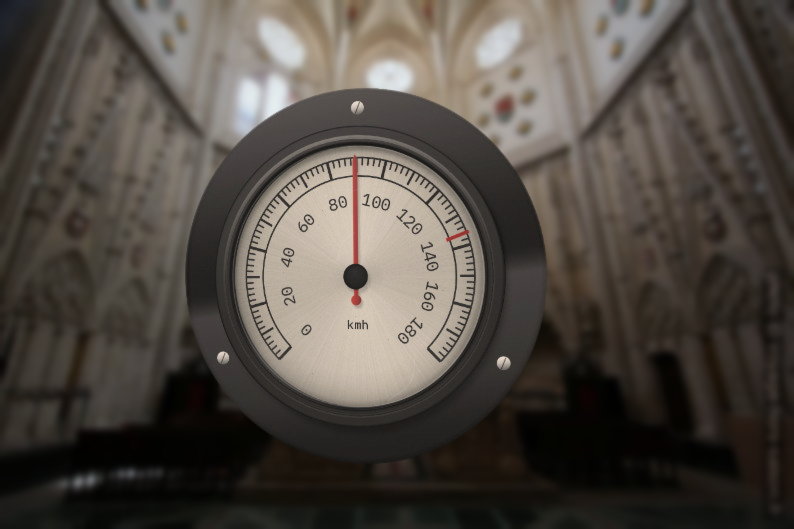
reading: 90; km/h
